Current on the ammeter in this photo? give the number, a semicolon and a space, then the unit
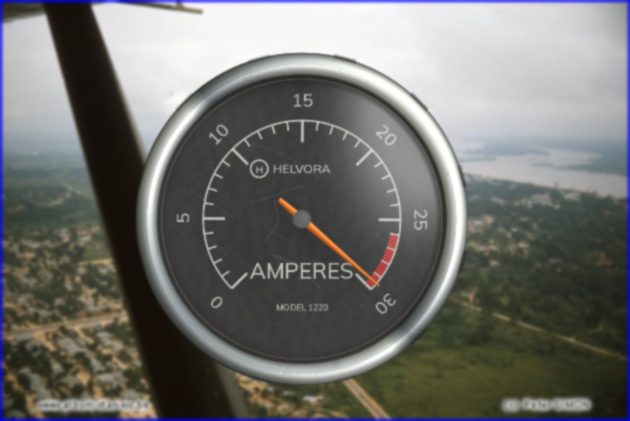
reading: 29.5; A
